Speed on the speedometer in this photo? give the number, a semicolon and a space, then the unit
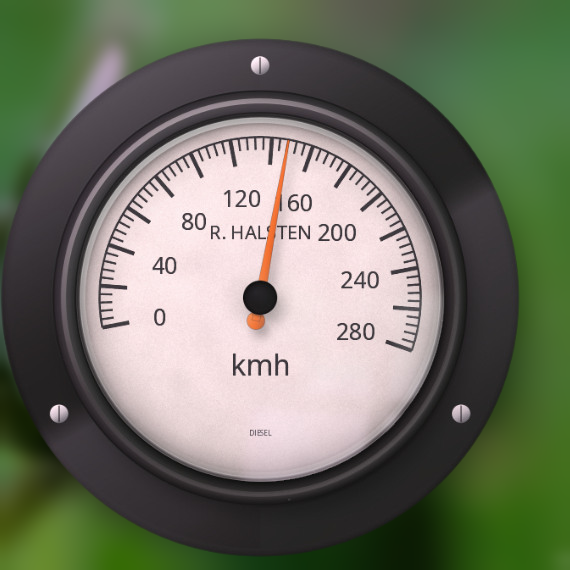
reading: 148; km/h
